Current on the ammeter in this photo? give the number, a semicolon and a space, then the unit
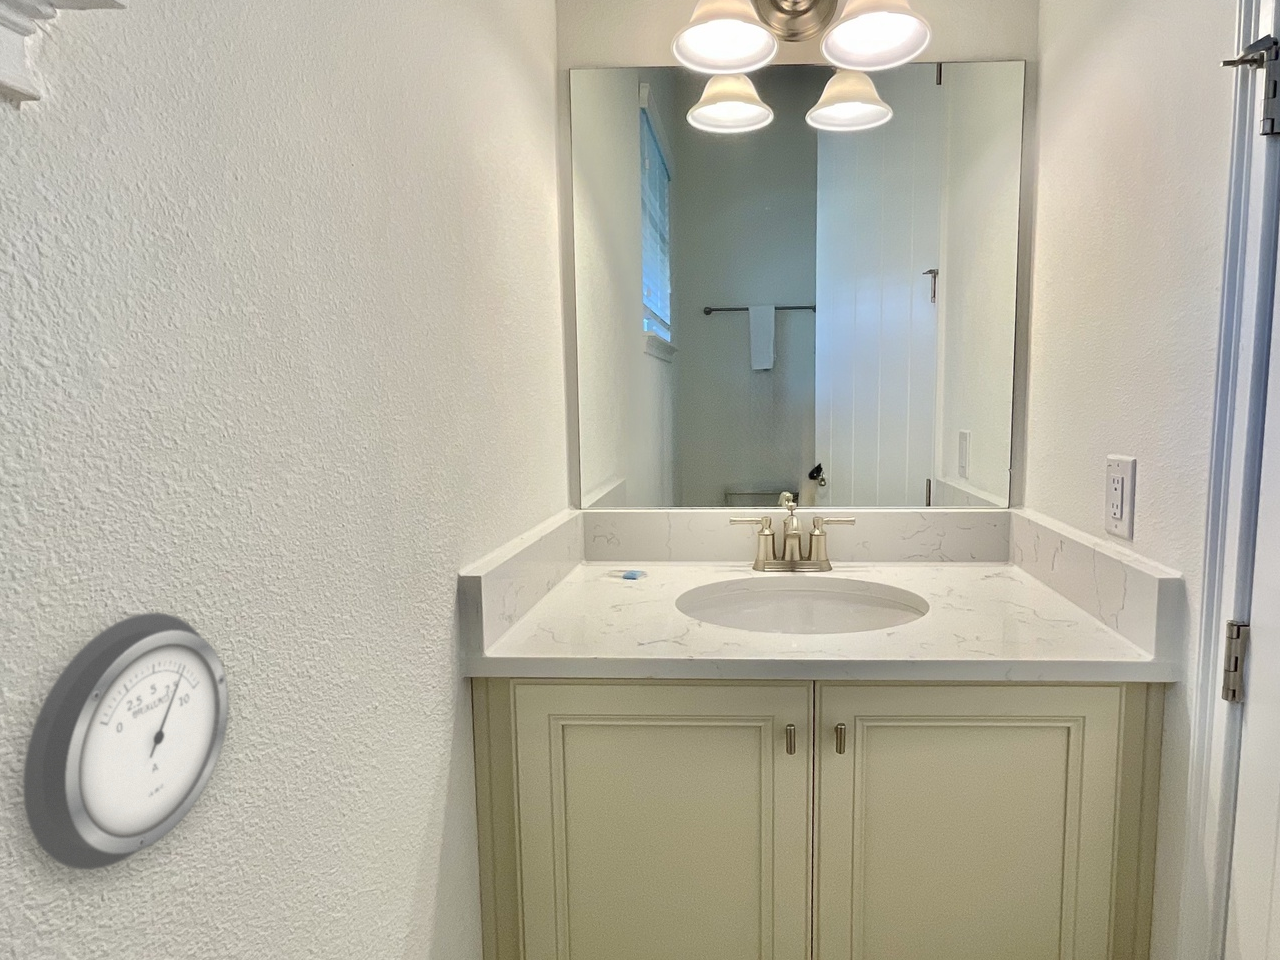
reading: 7.5; A
